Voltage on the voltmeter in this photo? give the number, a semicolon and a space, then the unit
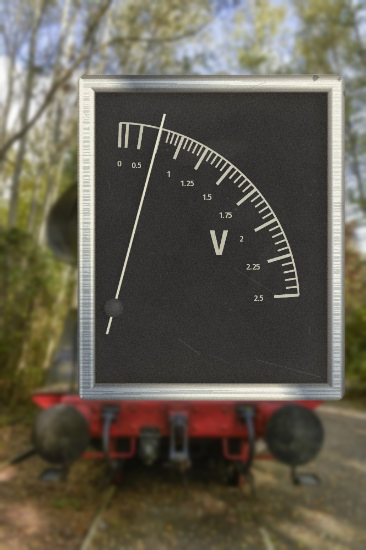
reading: 0.75; V
